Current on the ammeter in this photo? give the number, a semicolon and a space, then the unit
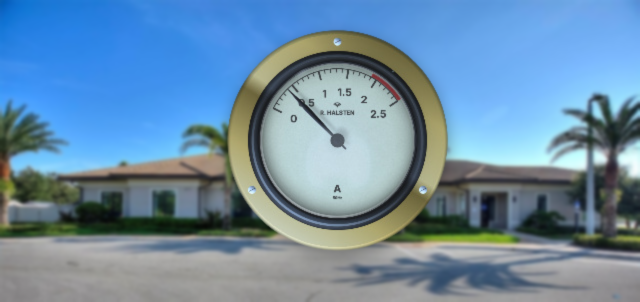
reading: 0.4; A
